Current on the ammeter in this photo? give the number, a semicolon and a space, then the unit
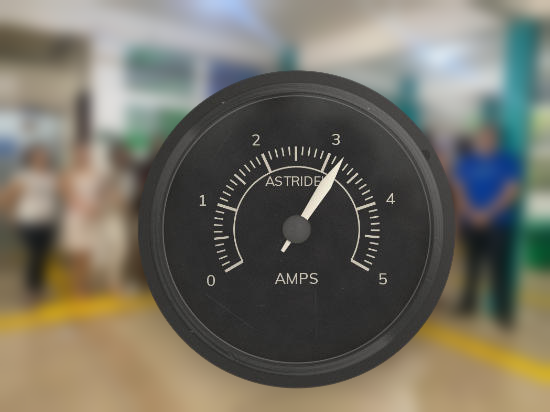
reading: 3.2; A
